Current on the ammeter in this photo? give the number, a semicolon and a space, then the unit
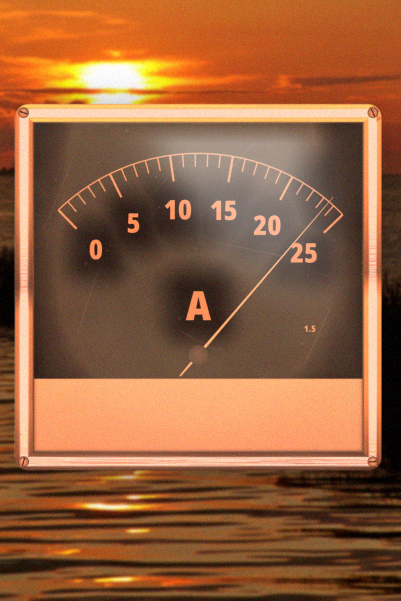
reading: 23.5; A
